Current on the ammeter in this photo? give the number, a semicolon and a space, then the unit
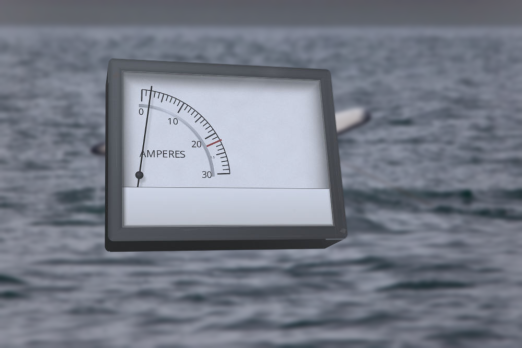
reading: 2; A
